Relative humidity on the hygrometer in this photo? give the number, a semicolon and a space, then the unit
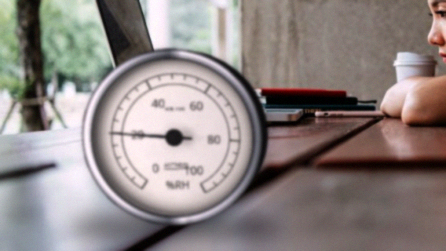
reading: 20; %
